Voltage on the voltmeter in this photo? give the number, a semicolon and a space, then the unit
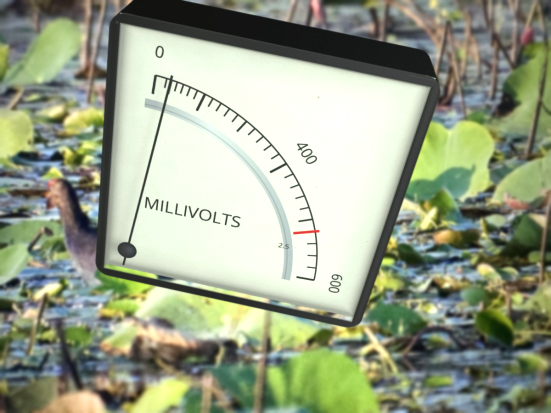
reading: 100; mV
